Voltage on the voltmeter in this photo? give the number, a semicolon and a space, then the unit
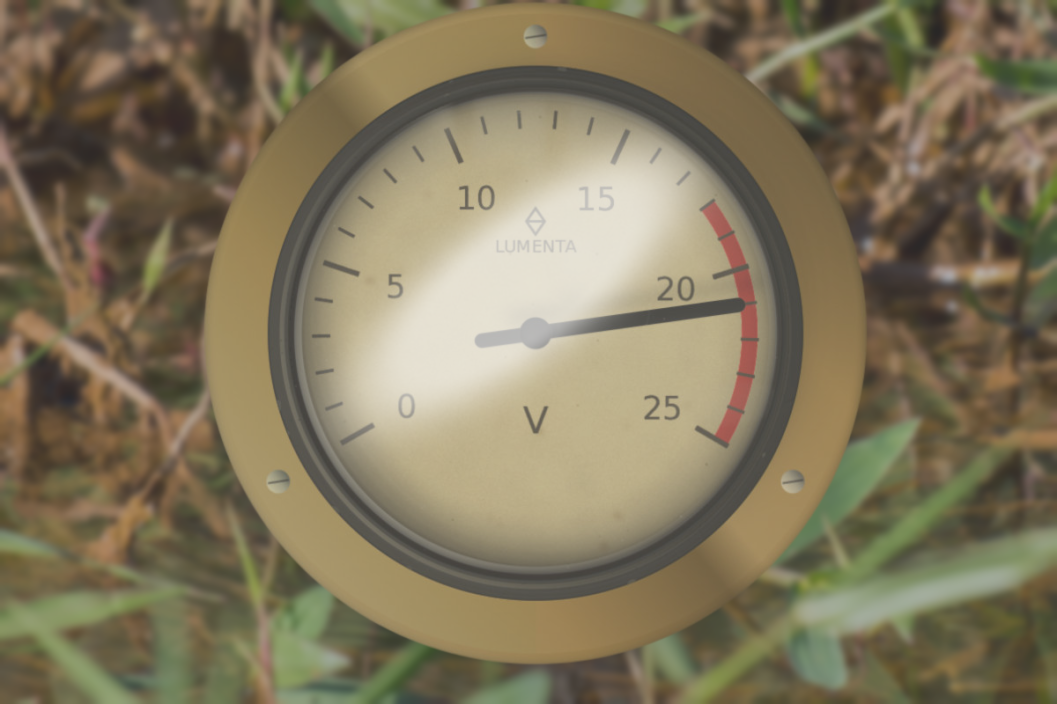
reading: 21; V
